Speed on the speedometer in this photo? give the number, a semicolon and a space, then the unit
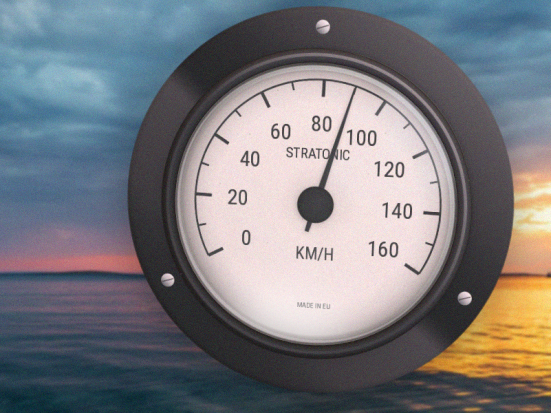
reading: 90; km/h
